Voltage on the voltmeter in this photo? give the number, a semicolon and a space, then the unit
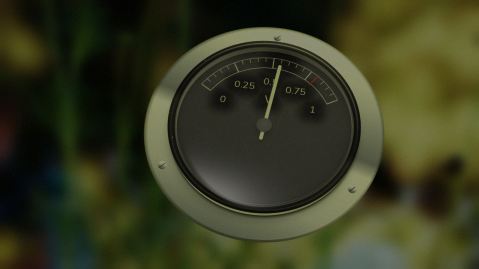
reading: 0.55; V
